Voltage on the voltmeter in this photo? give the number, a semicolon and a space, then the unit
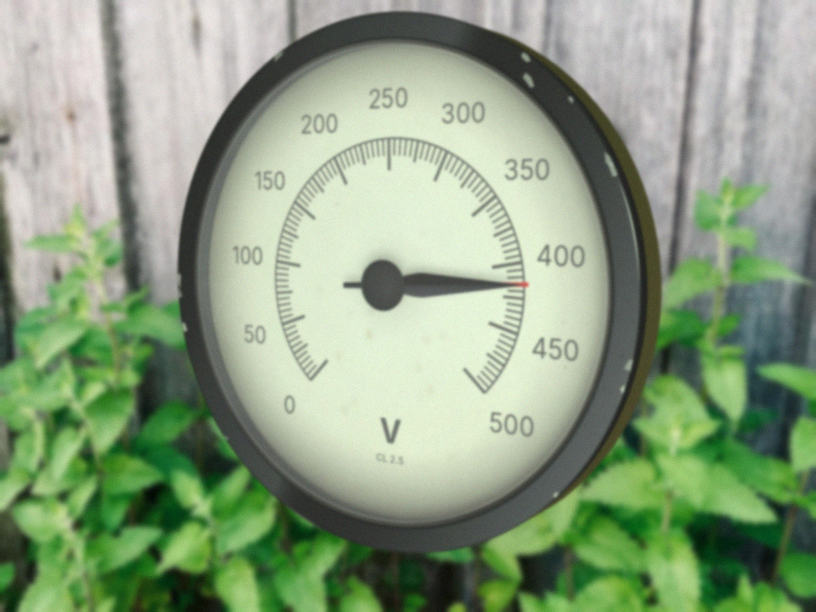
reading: 415; V
